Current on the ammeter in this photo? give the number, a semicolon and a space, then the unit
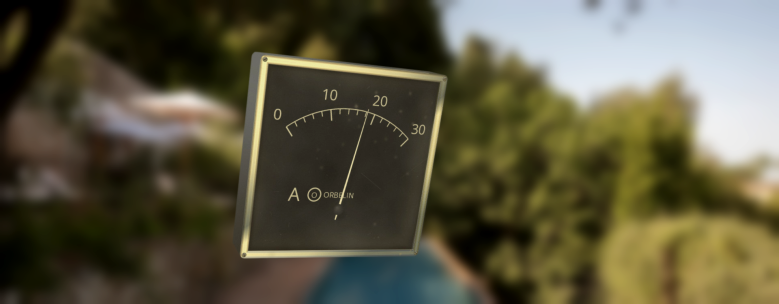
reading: 18; A
